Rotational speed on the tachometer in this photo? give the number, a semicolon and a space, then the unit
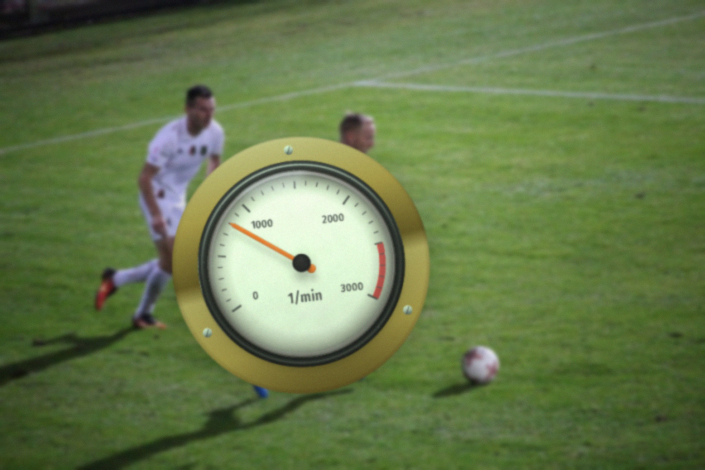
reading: 800; rpm
